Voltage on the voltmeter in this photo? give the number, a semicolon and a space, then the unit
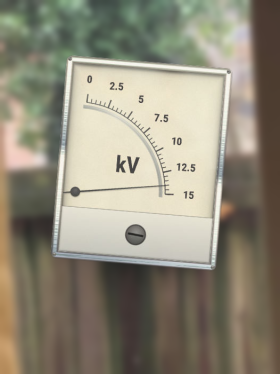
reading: 14; kV
